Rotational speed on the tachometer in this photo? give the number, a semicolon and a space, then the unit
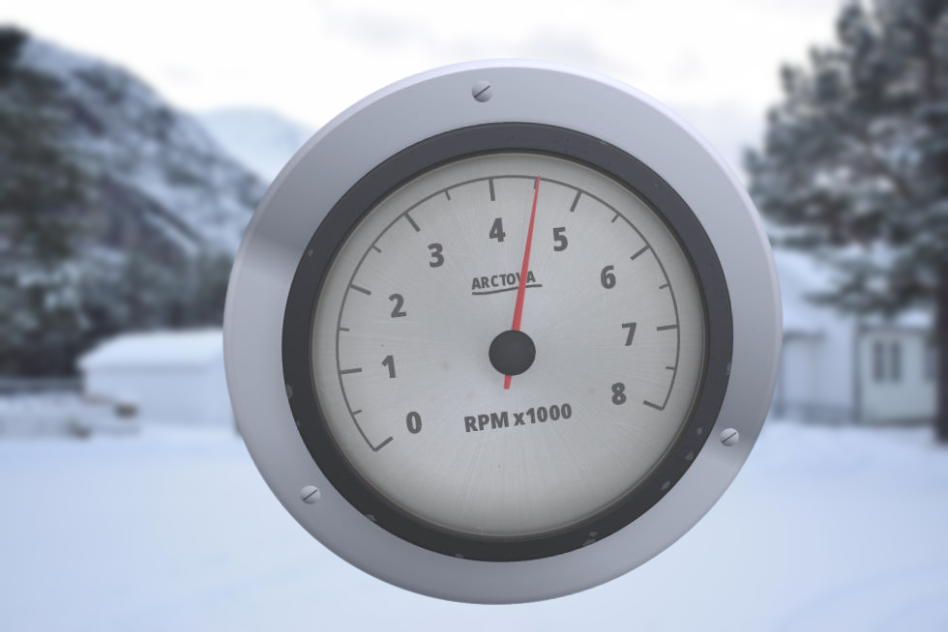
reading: 4500; rpm
